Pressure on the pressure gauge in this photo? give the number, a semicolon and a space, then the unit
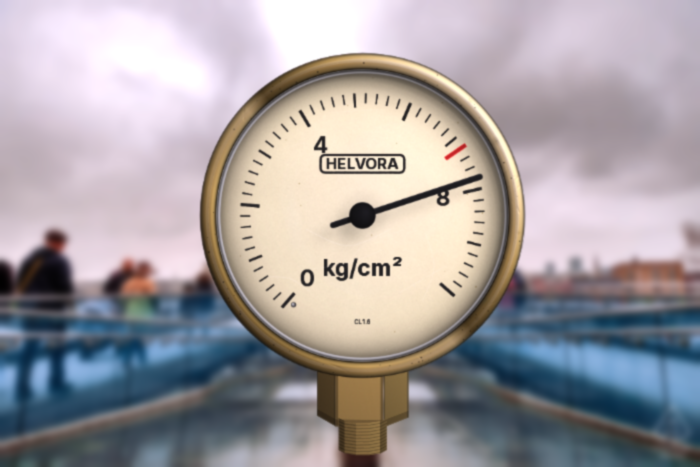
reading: 7.8; kg/cm²
